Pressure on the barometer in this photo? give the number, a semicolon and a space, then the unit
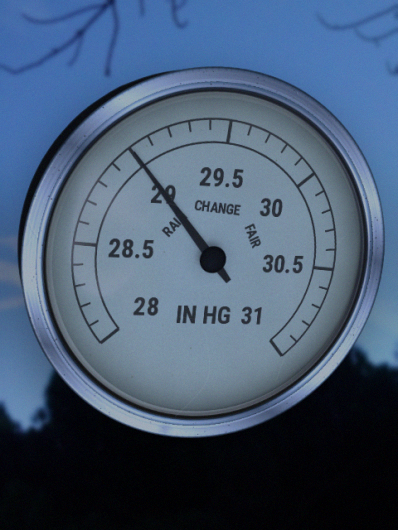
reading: 29; inHg
